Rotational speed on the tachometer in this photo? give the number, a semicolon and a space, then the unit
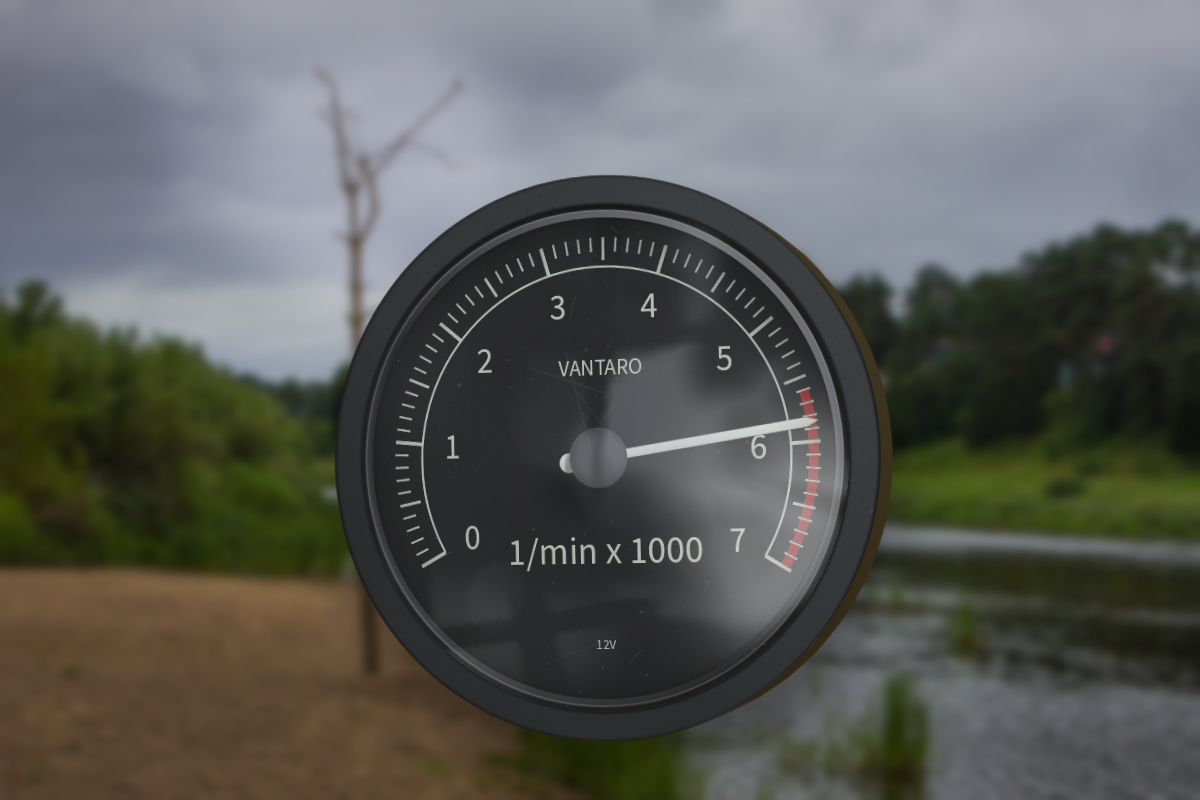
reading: 5850; rpm
